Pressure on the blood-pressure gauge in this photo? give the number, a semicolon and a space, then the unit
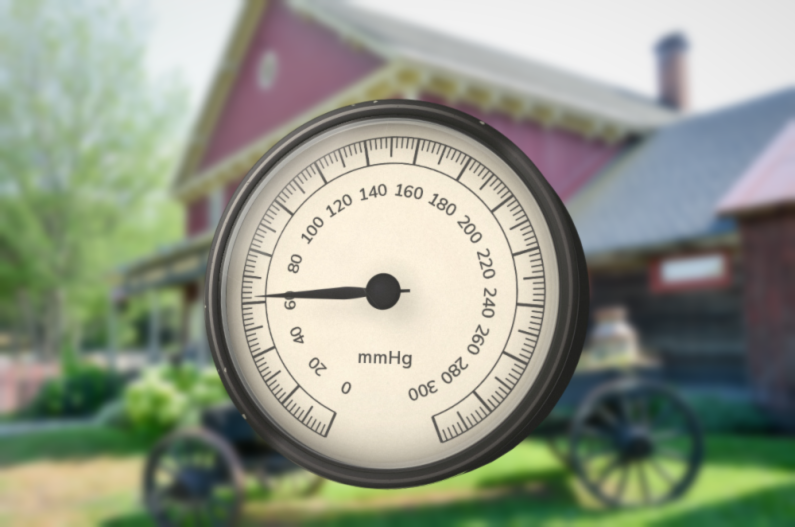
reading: 62; mmHg
